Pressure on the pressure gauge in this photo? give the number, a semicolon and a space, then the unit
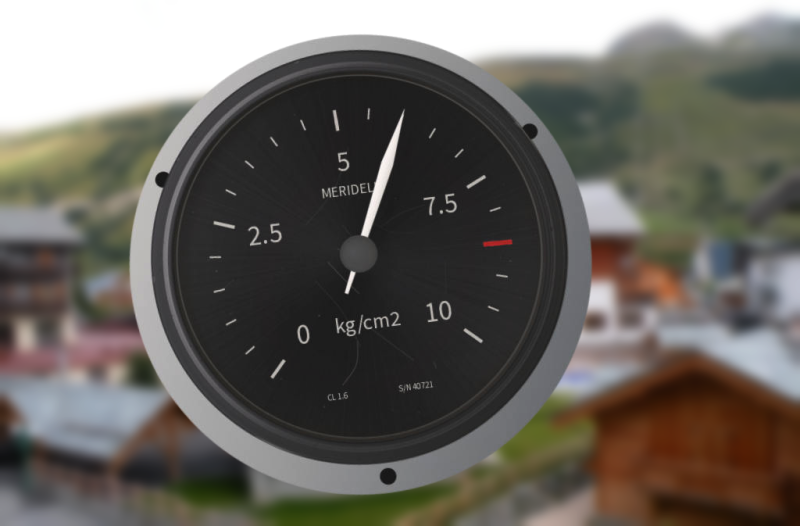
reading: 6; kg/cm²
